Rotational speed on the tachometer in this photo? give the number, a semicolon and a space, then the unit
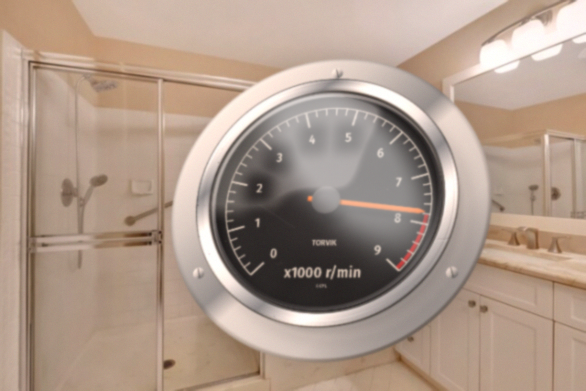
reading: 7800; rpm
